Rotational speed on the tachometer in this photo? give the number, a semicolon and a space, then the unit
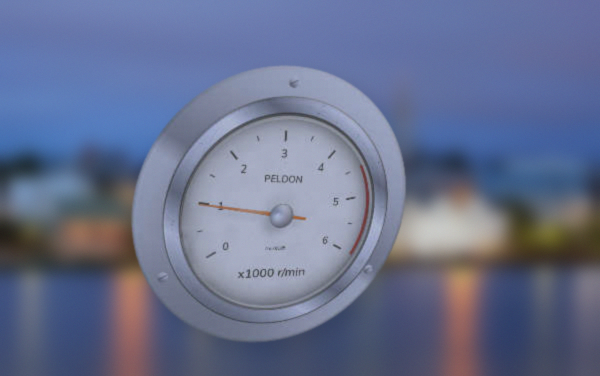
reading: 1000; rpm
